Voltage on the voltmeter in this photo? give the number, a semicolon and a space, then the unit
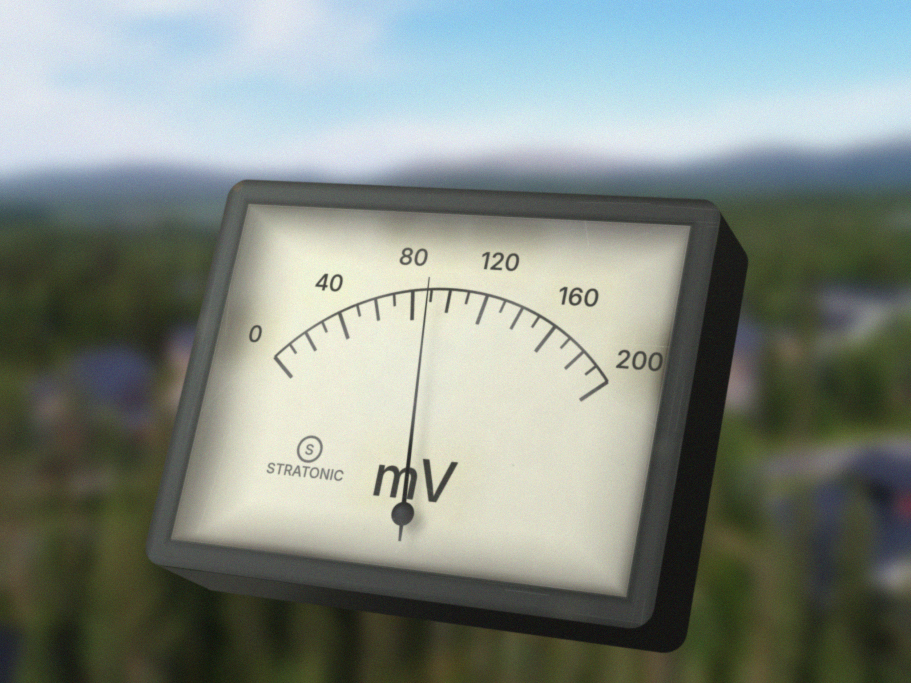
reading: 90; mV
